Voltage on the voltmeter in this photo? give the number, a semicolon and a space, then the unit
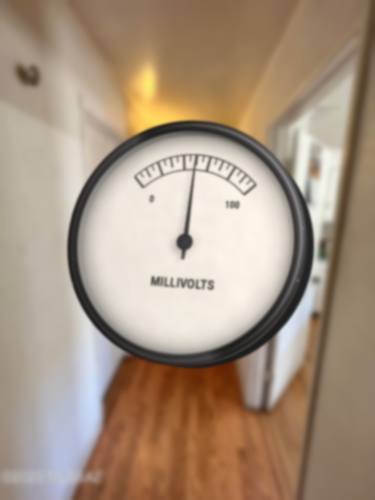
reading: 50; mV
